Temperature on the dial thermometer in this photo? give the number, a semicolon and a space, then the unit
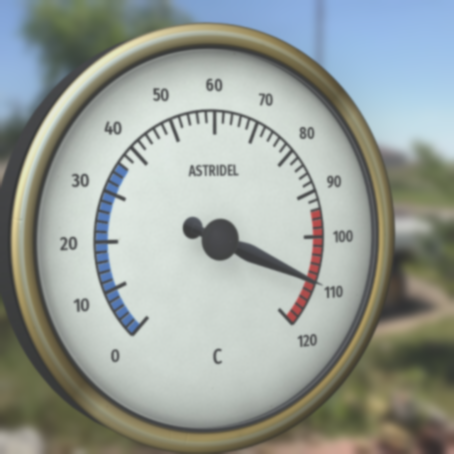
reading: 110; °C
